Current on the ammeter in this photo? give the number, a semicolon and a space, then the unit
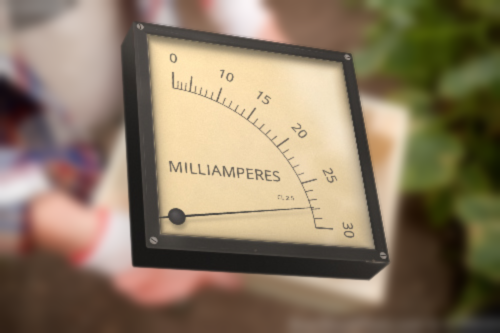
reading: 28; mA
